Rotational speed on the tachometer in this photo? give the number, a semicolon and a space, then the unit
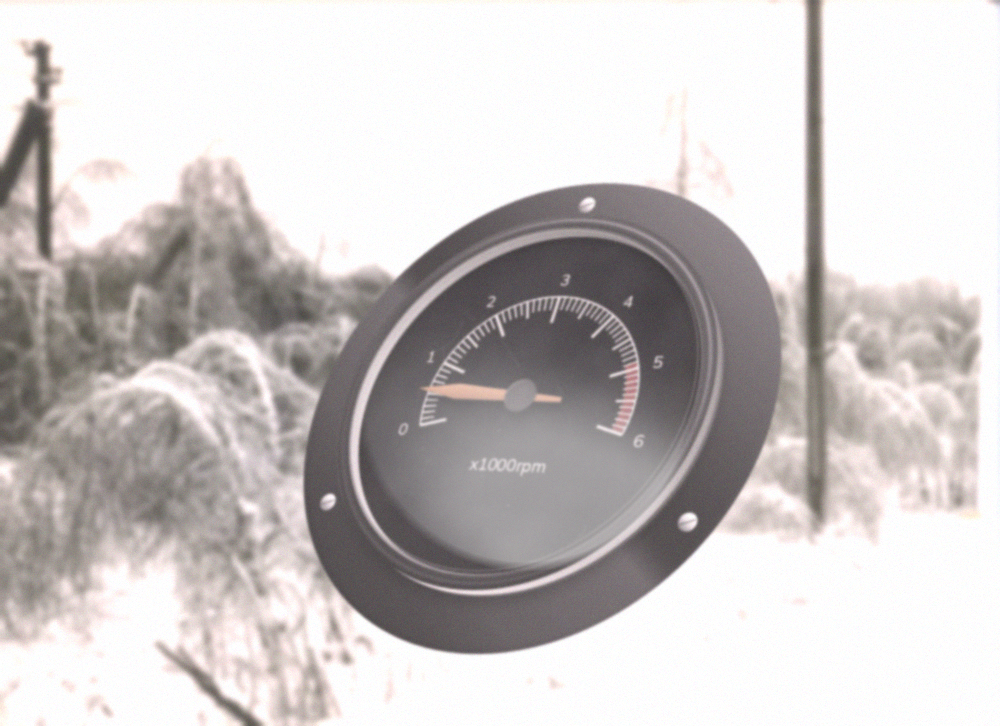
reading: 500; rpm
